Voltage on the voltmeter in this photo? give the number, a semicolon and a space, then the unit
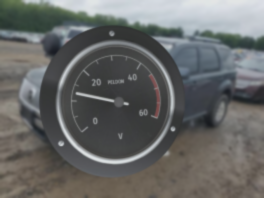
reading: 12.5; V
